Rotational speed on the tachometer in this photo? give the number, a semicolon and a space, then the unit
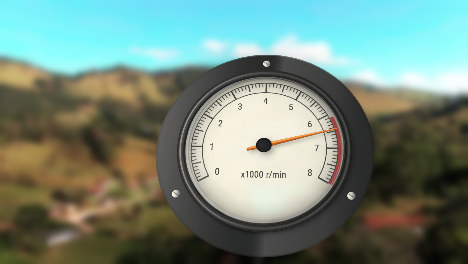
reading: 6500; rpm
